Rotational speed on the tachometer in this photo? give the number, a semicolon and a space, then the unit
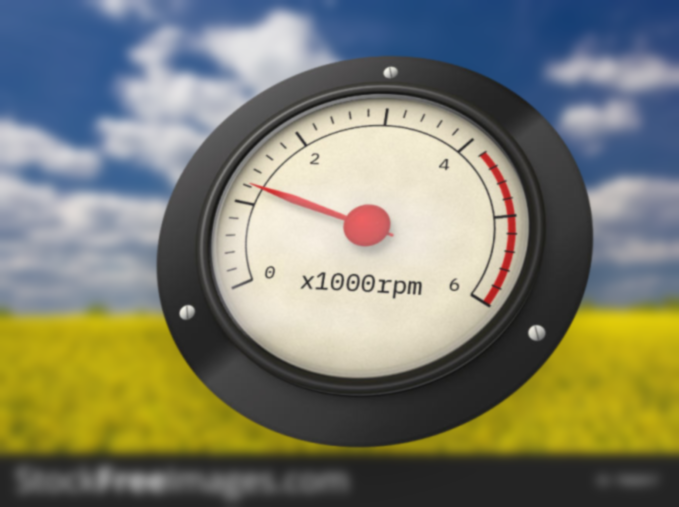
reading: 1200; rpm
